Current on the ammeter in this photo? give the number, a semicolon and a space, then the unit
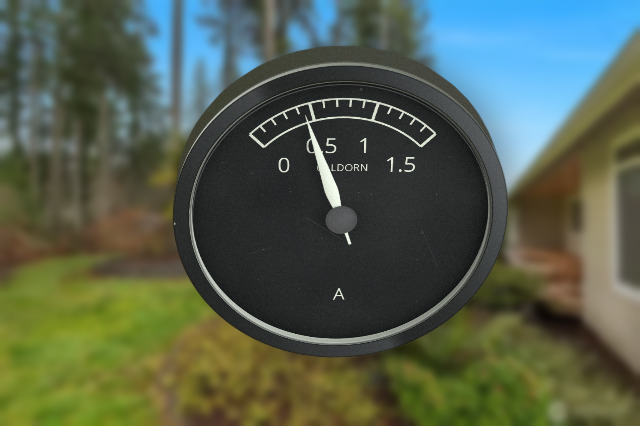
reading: 0.45; A
